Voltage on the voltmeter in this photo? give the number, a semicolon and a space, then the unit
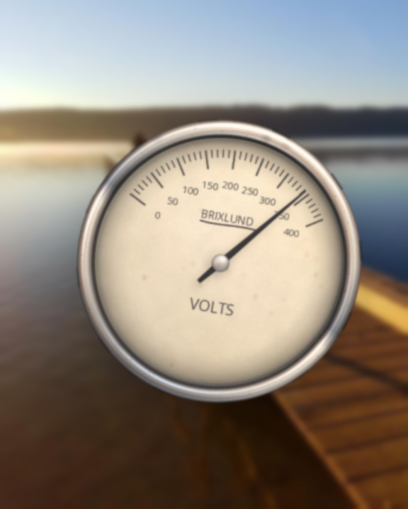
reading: 340; V
